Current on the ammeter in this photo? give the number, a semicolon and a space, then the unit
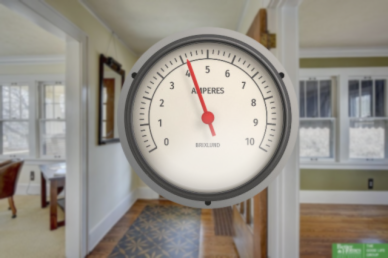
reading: 4.2; A
